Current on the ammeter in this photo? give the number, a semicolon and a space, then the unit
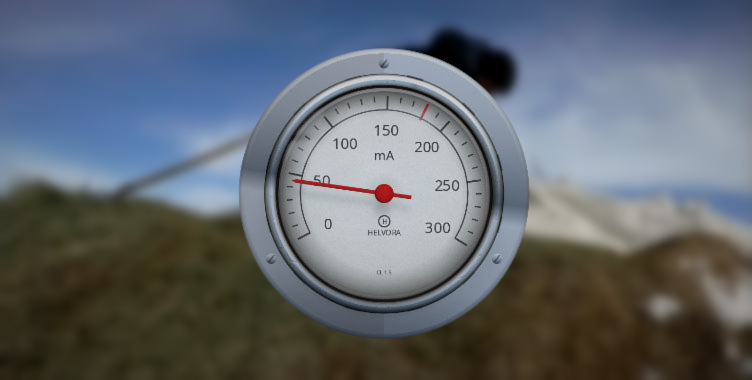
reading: 45; mA
